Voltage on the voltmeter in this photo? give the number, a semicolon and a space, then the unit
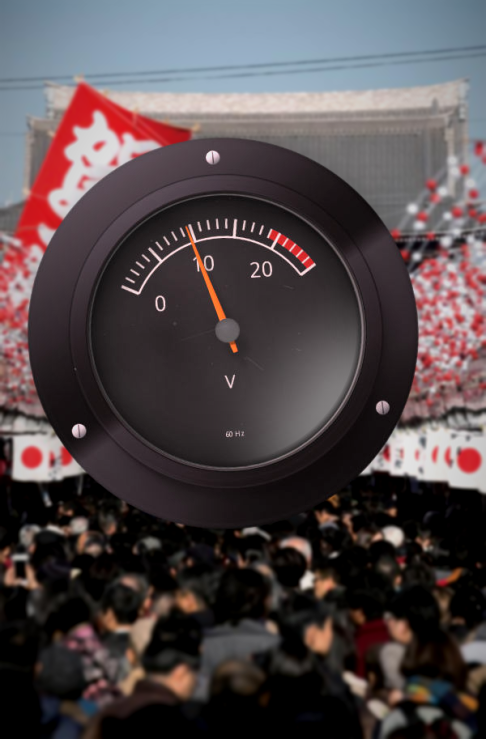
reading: 9.5; V
